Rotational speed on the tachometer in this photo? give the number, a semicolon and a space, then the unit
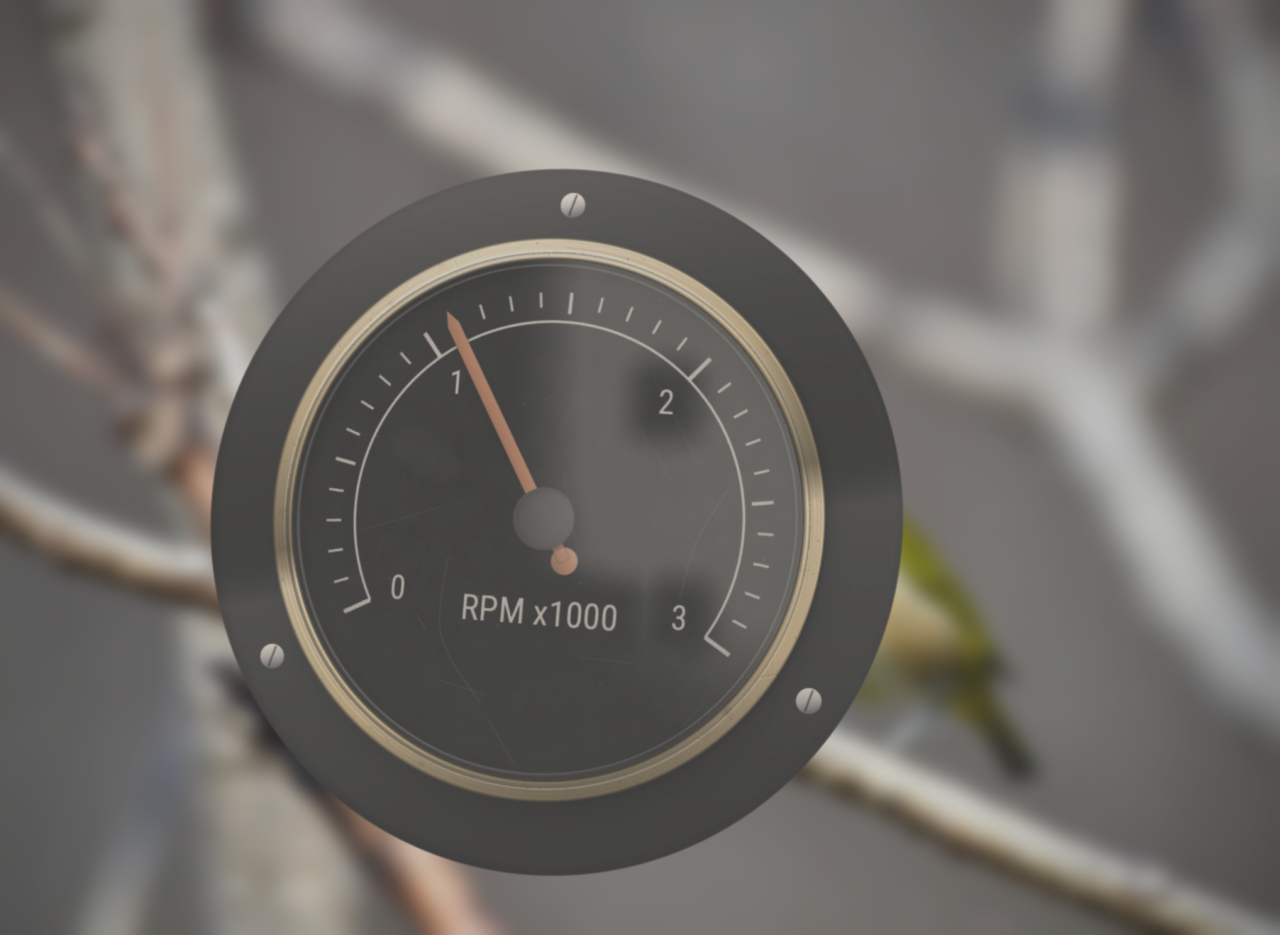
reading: 1100; rpm
